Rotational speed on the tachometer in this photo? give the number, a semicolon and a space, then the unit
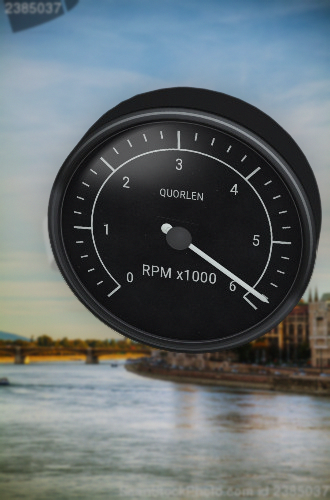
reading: 5800; rpm
